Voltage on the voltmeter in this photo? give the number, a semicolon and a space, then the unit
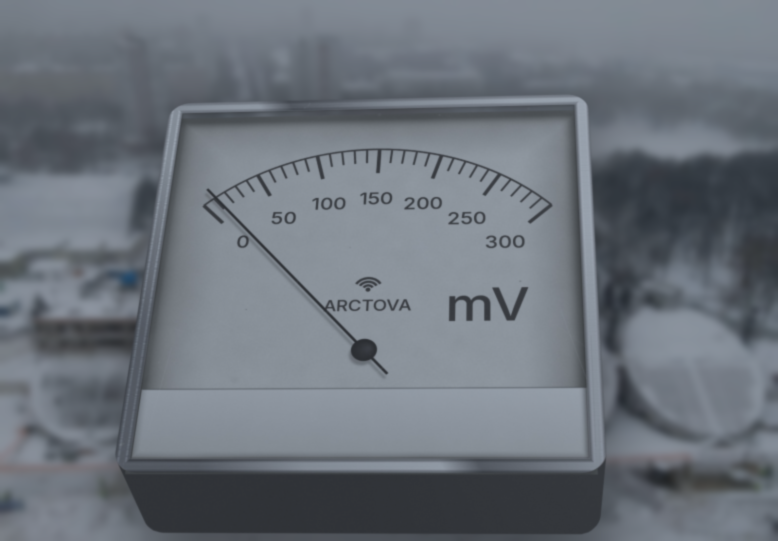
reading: 10; mV
